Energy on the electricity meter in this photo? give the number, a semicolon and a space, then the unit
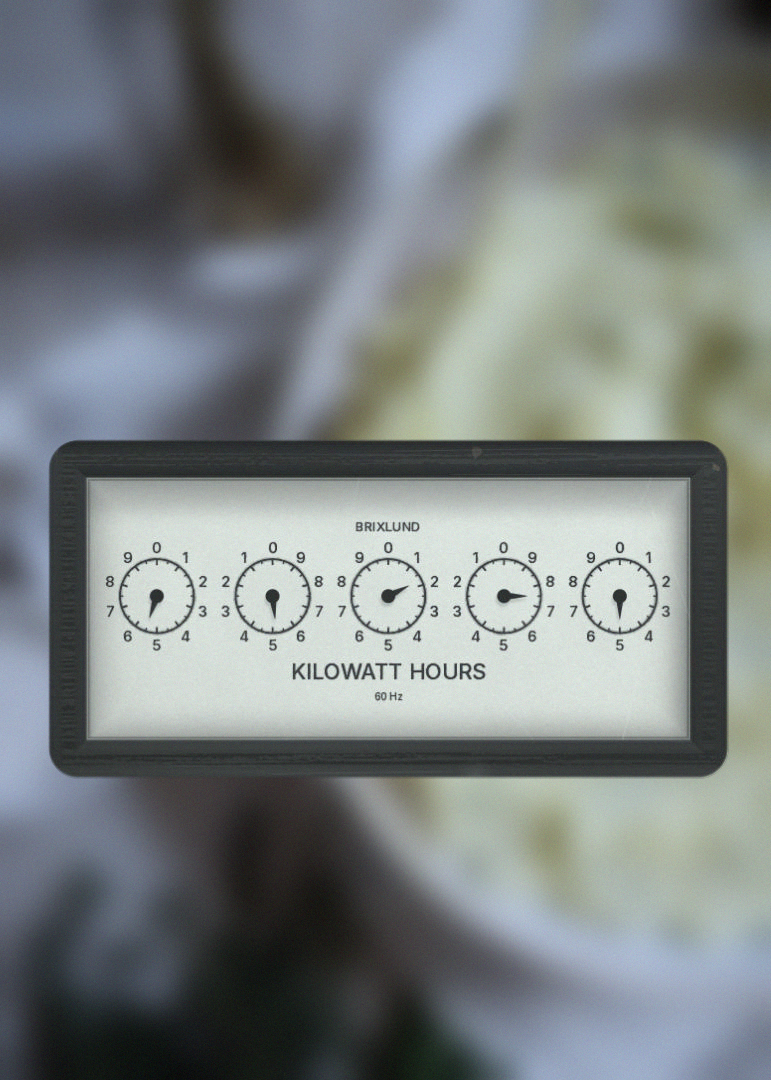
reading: 55175; kWh
